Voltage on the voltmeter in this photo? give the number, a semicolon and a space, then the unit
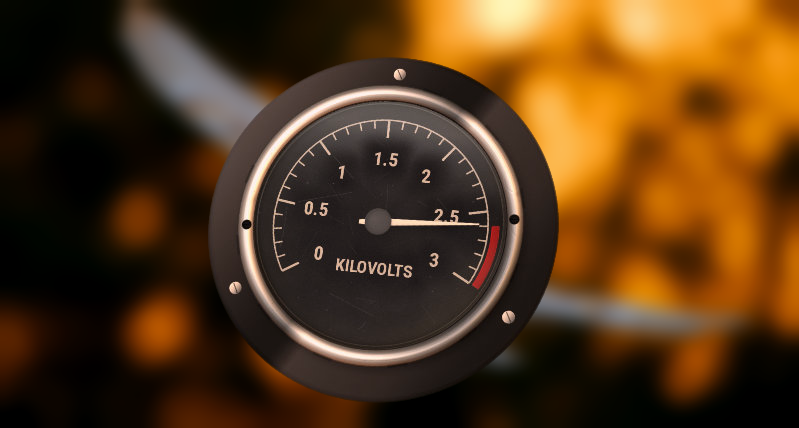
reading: 2.6; kV
